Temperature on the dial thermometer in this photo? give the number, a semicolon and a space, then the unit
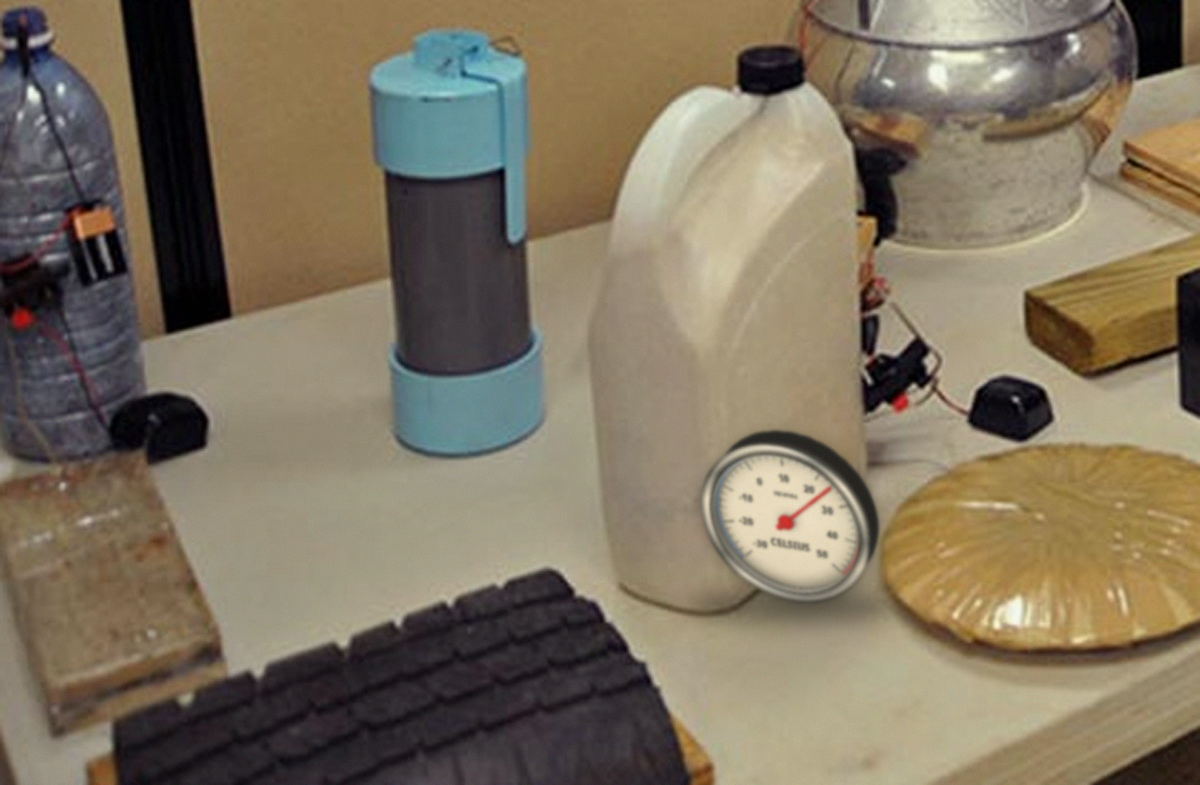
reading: 24; °C
